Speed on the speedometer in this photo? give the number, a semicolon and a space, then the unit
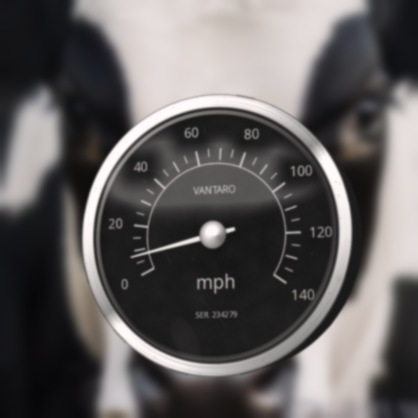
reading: 7.5; mph
